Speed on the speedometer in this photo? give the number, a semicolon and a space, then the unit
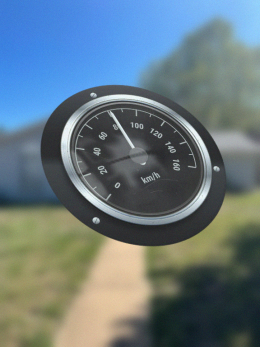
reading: 80; km/h
